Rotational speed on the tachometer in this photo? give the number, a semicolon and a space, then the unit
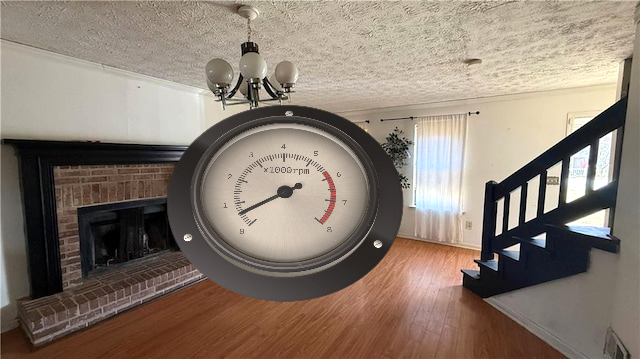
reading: 500; rpm
